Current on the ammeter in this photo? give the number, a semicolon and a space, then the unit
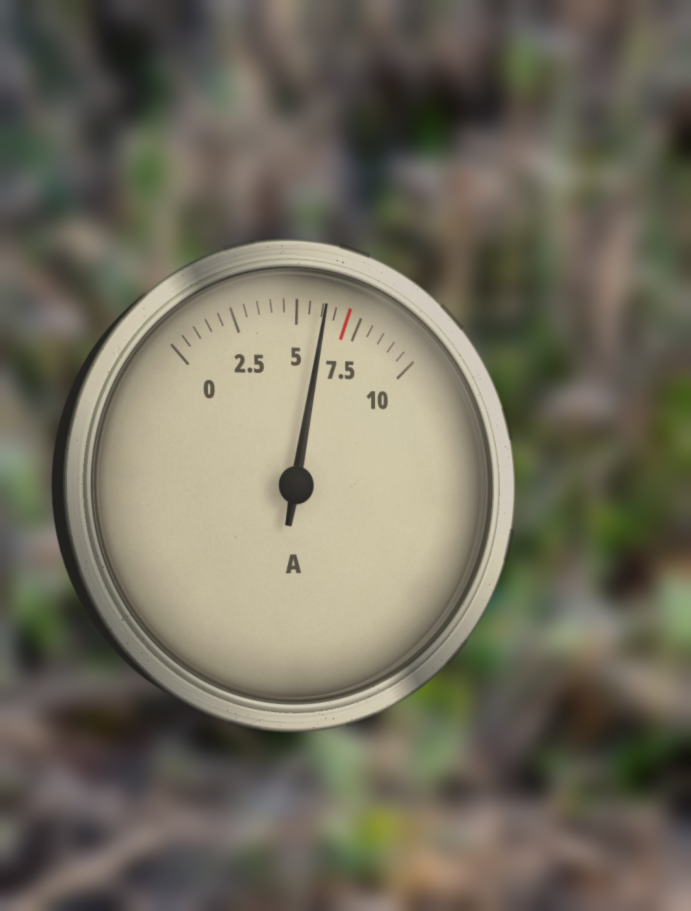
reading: 6; A
